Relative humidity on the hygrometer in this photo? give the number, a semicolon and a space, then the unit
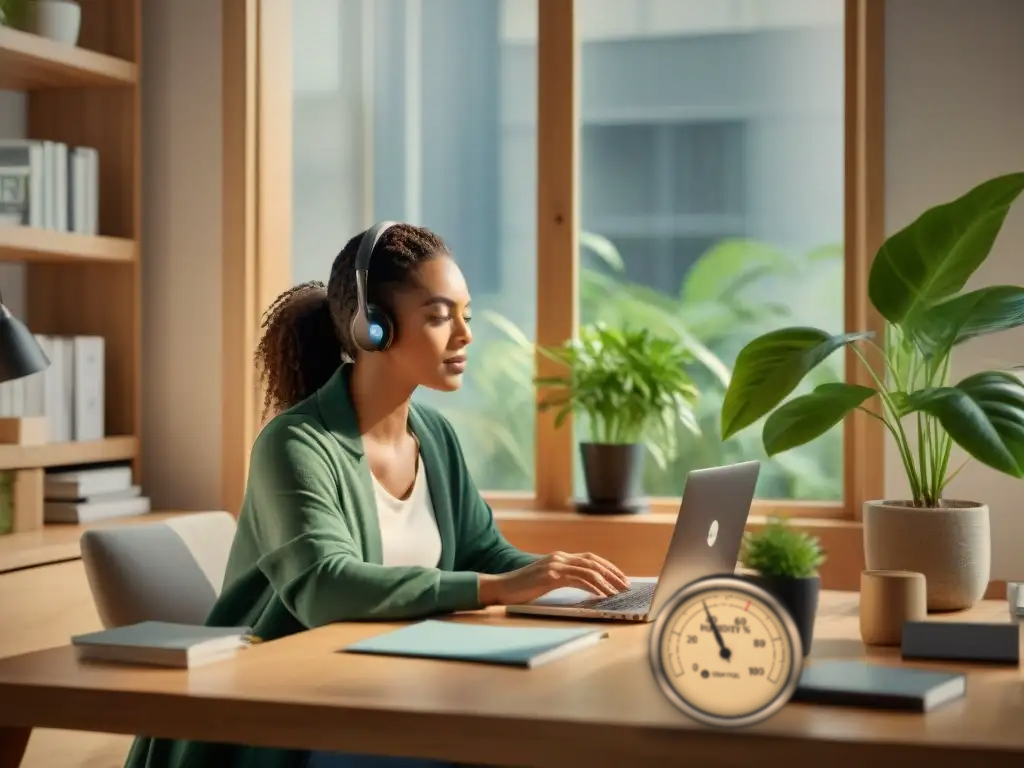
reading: 40; %
